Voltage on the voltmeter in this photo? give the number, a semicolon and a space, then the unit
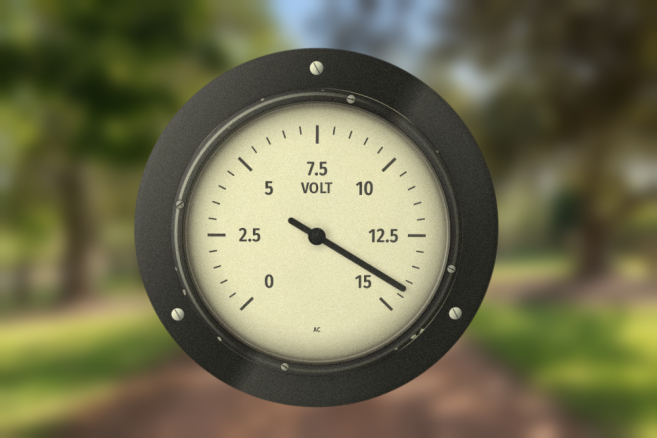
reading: 14.25; V
